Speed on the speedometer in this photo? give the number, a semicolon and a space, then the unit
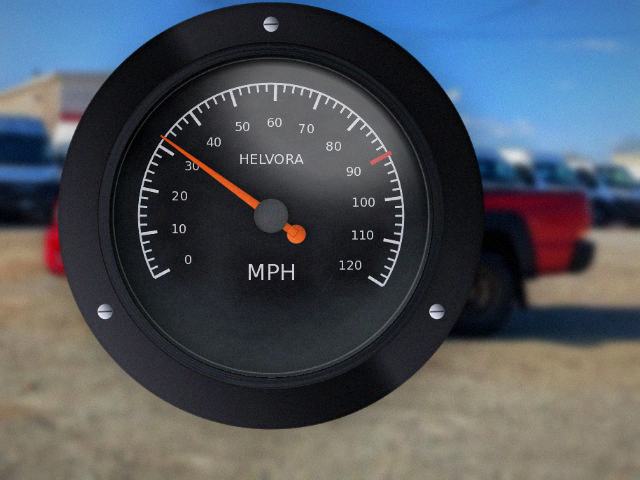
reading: 32; mph
